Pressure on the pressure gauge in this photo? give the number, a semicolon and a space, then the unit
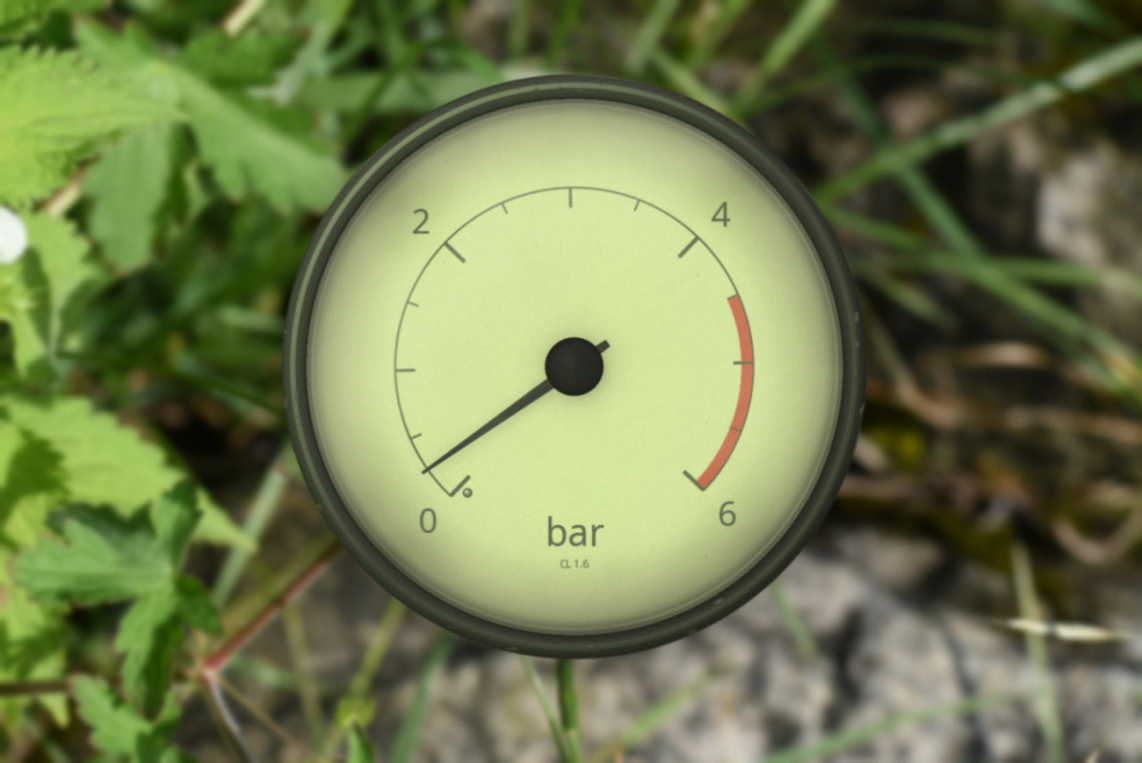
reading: 0.25; bar
